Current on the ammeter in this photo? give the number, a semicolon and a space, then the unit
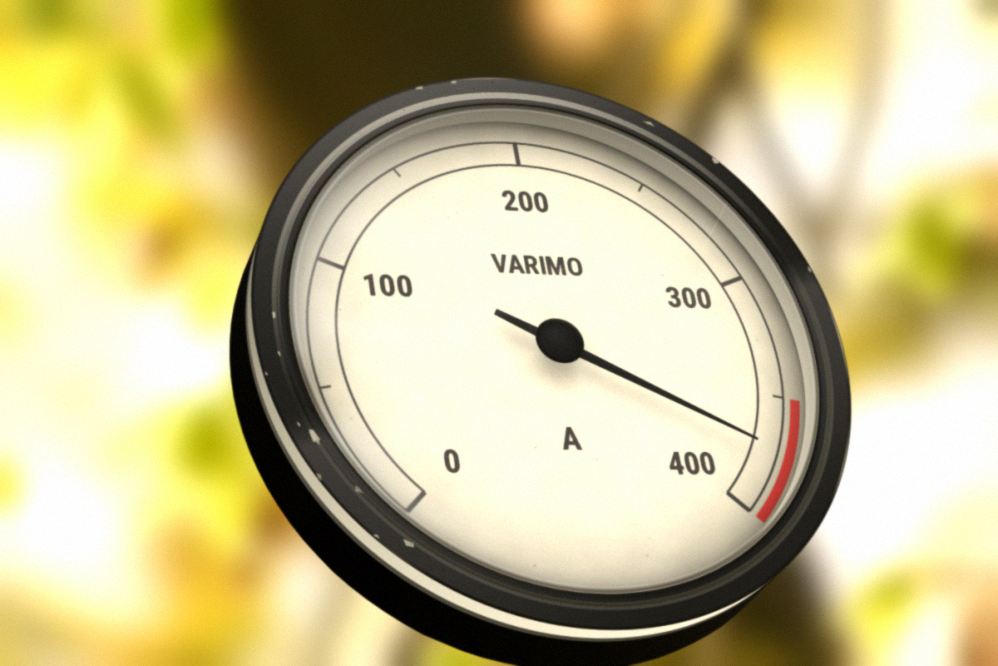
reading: 375; A
